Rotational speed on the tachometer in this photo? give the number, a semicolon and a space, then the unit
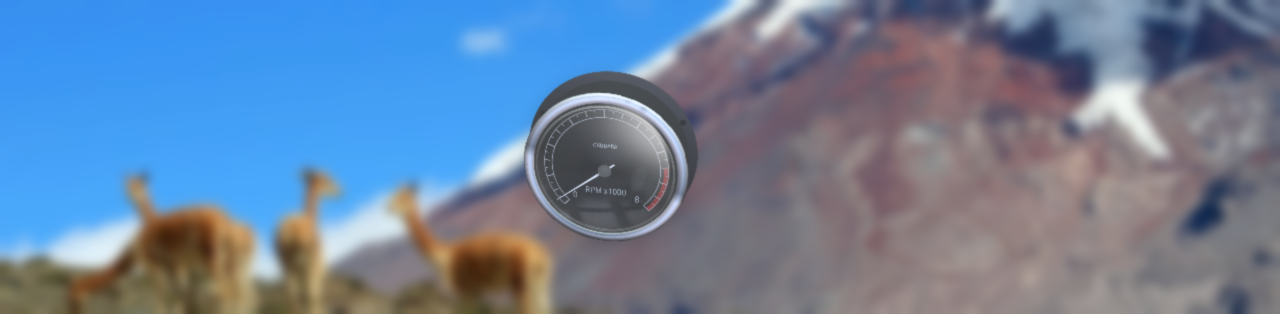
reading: 250; rpm
